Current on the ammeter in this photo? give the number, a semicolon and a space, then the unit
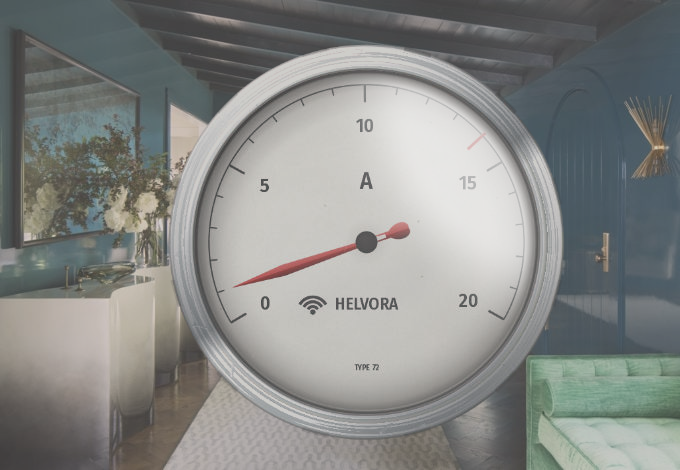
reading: 1; A
